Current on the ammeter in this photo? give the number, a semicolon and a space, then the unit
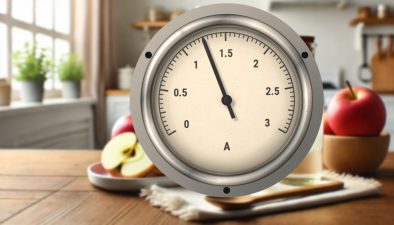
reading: 1.25; A
